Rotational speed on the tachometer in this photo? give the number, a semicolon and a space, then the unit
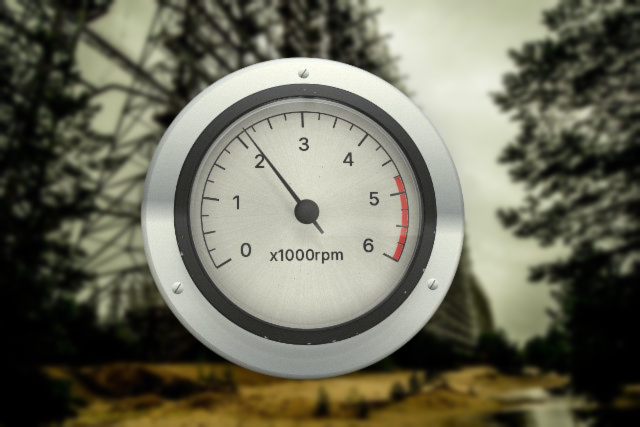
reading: 2125; rpm
